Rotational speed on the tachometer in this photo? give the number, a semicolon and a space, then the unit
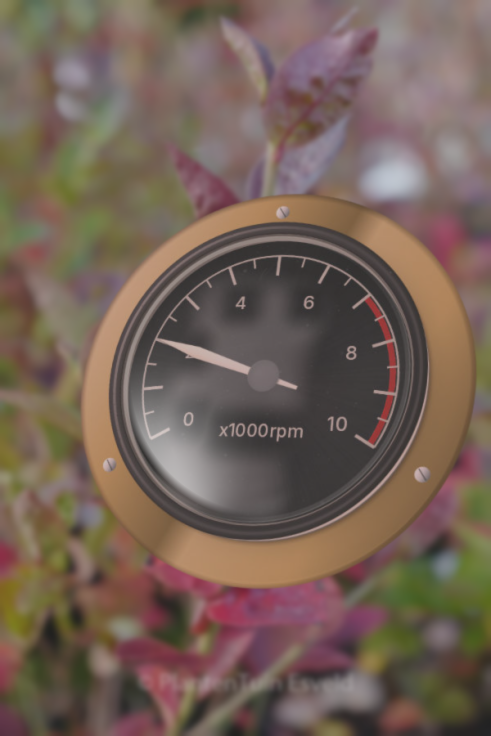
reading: 2000; rpm
